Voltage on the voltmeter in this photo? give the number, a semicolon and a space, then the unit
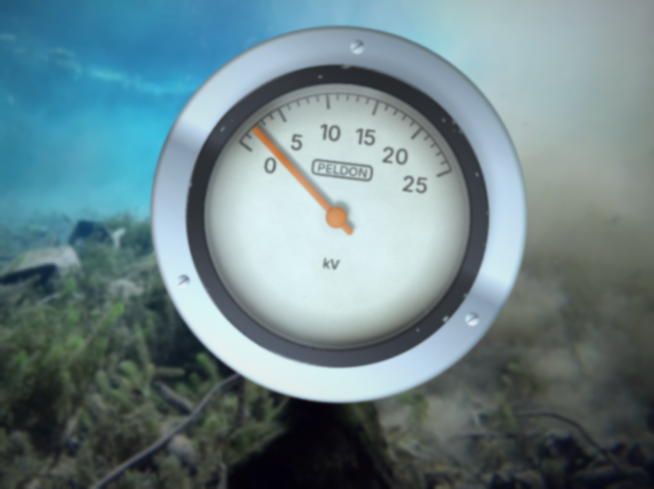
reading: 2; kV
